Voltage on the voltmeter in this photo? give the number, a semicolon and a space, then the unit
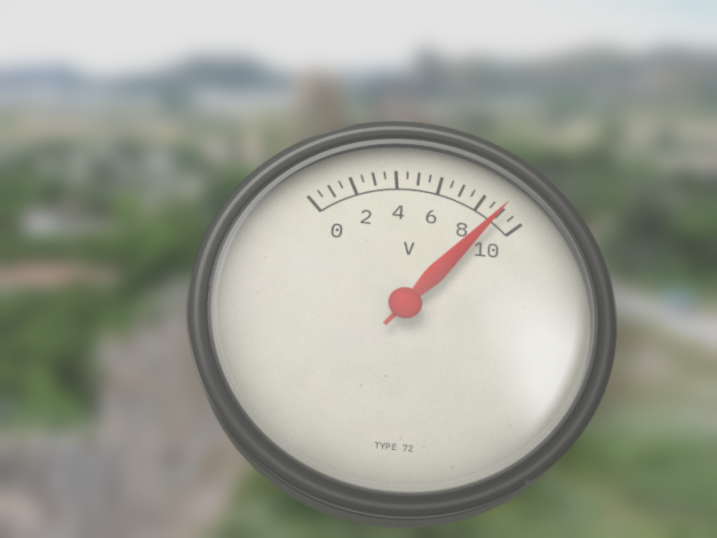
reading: 9; V
